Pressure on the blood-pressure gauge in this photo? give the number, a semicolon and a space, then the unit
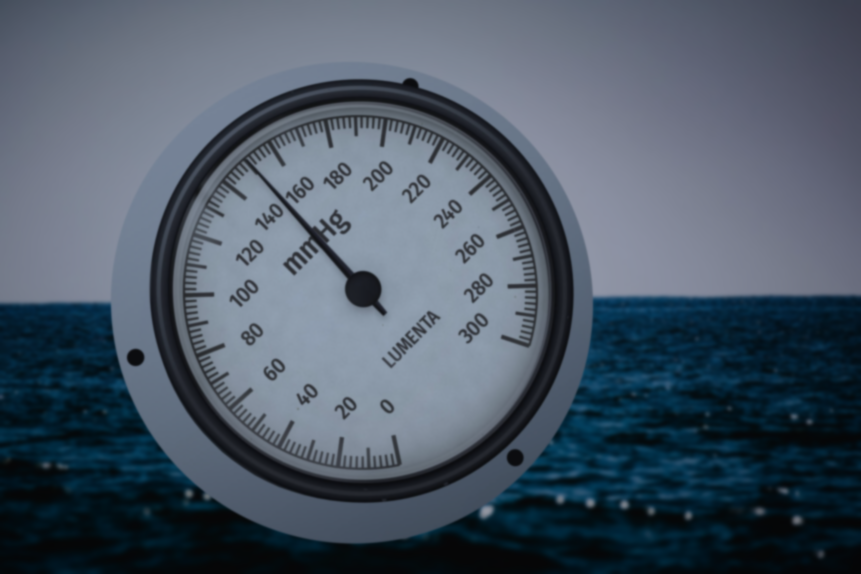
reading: 150; mmHg
